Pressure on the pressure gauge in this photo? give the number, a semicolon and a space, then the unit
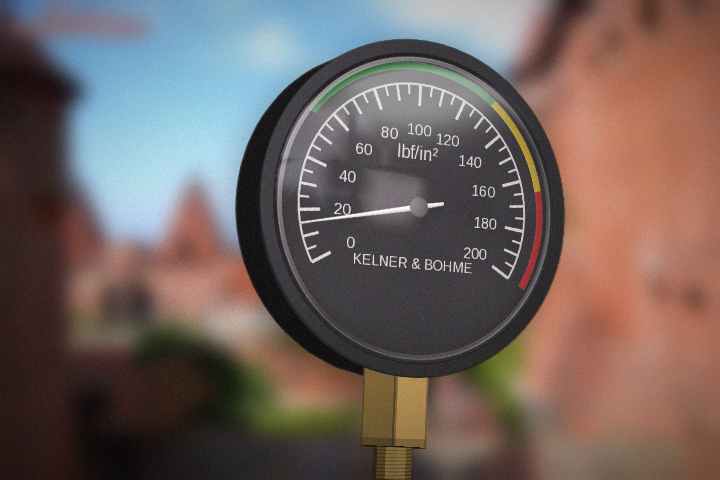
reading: 15; psi
